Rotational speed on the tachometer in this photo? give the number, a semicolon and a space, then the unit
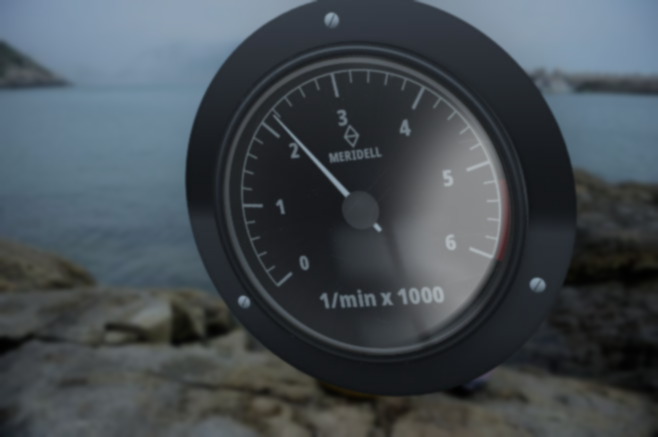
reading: 2200; rpm
